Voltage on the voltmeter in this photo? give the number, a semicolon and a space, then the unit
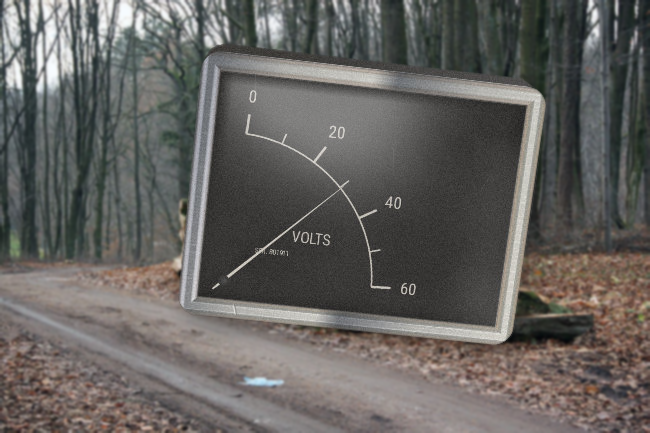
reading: 30; V
